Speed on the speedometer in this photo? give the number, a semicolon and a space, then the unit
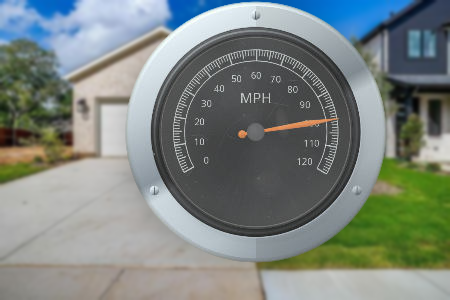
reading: 100; mph
